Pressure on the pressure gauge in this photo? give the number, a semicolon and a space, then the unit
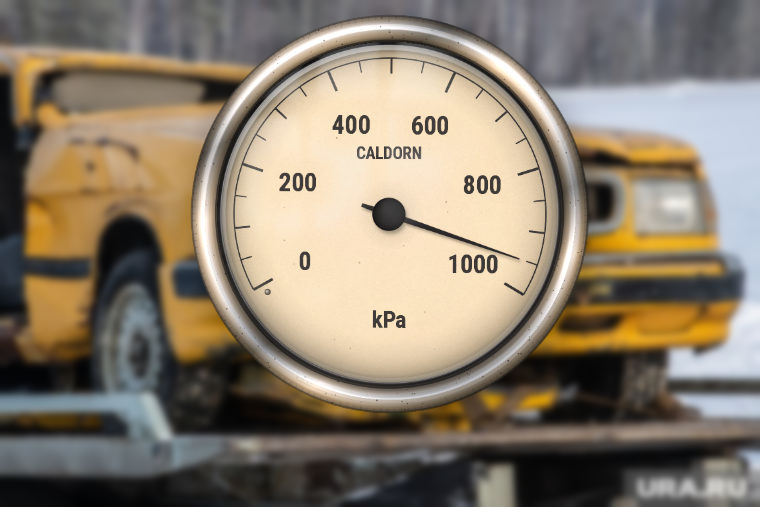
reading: 950; kPa
